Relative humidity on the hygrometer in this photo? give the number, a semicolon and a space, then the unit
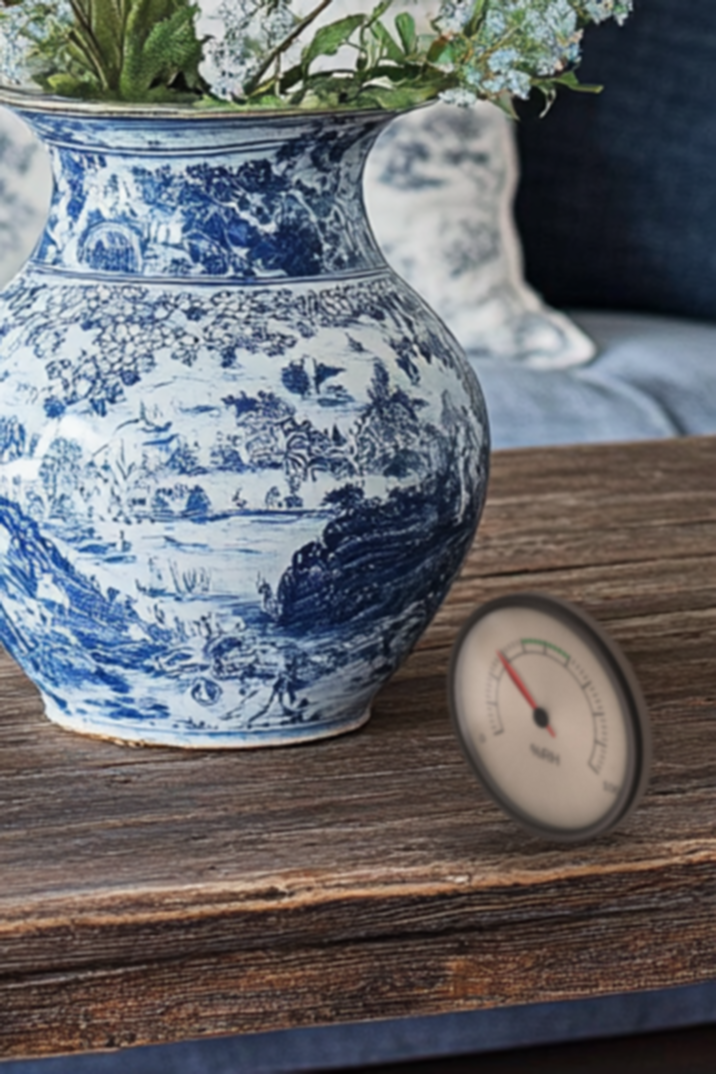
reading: 30; %
